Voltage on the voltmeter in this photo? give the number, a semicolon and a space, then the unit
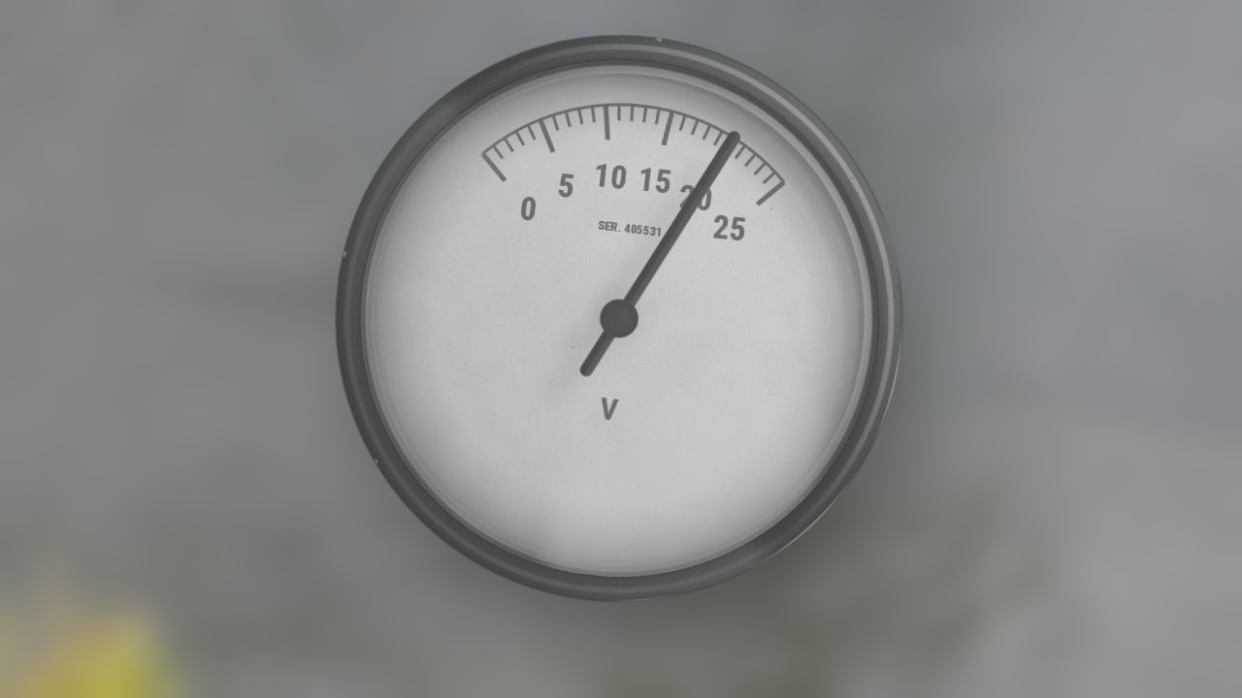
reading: 20; V
